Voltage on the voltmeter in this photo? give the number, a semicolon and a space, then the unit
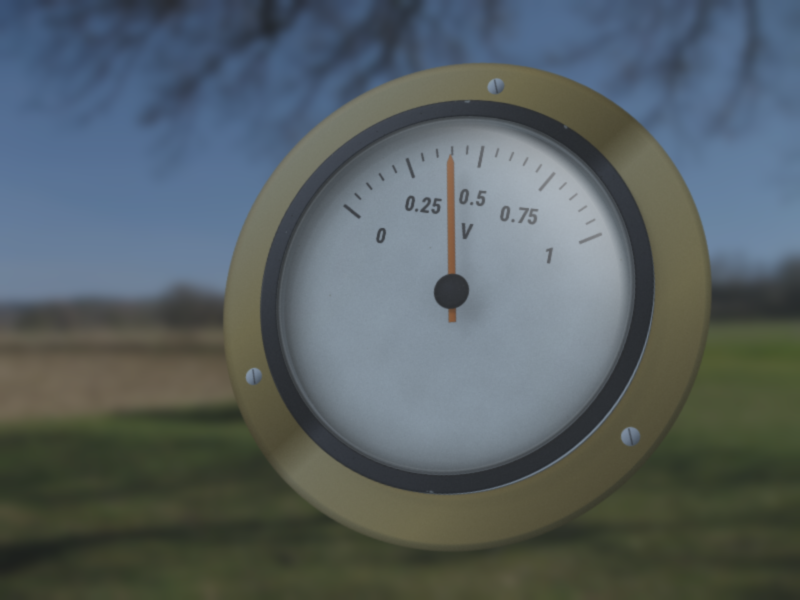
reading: 0.4; V
